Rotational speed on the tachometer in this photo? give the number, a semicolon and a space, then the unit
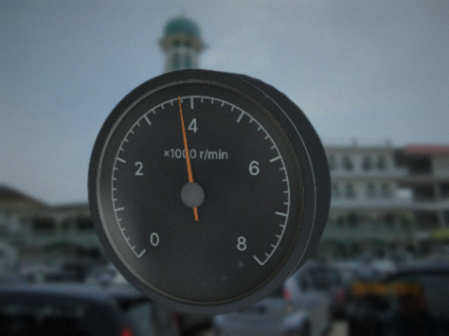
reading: 3800; rpm
